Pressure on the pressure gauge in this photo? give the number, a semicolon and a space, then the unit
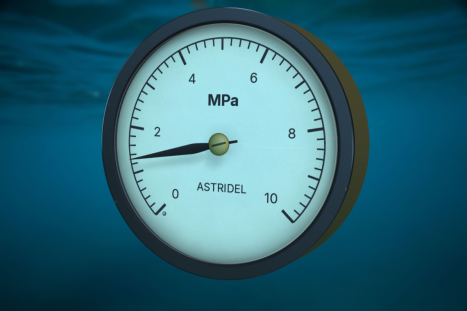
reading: 1.3; MPa
